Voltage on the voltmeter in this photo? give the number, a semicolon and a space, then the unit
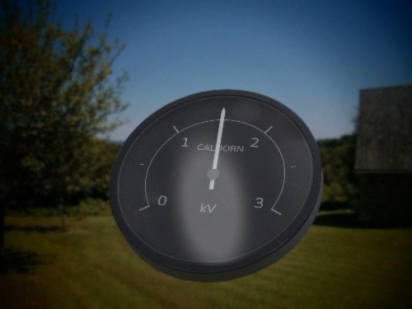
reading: 1.5; kV
